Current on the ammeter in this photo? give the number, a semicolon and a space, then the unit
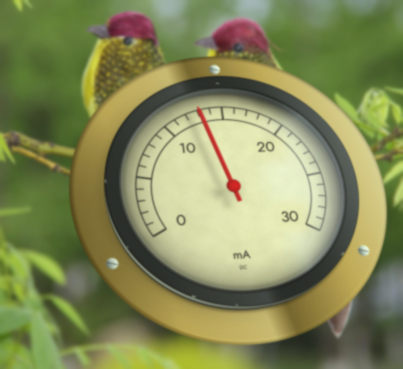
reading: 13; mA
